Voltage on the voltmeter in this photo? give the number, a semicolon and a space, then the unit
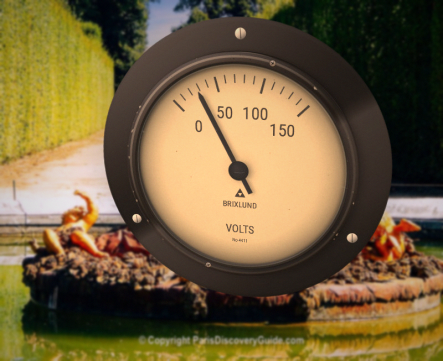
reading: 30; V
